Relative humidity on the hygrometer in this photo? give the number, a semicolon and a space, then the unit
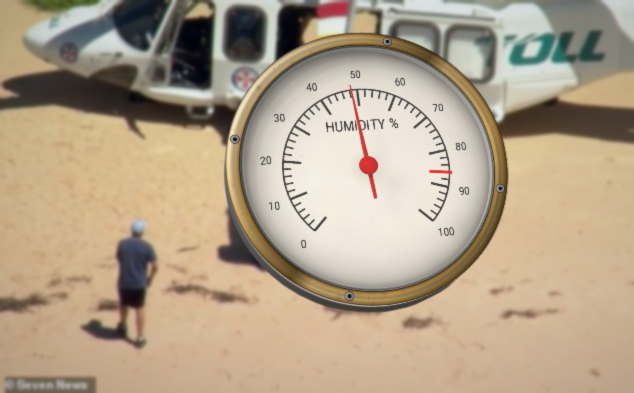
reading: 48; %
